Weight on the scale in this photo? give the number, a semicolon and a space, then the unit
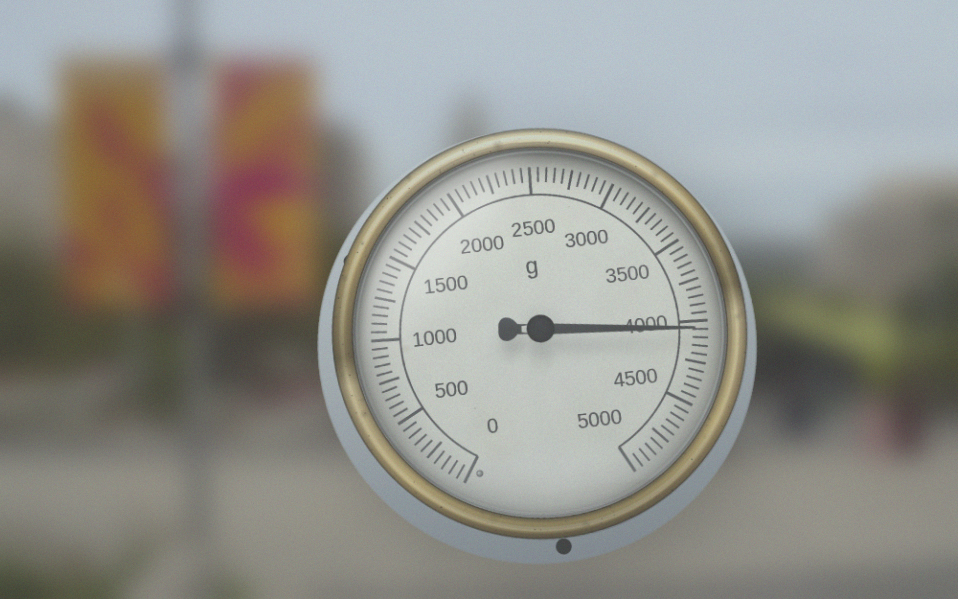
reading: 4050; g
